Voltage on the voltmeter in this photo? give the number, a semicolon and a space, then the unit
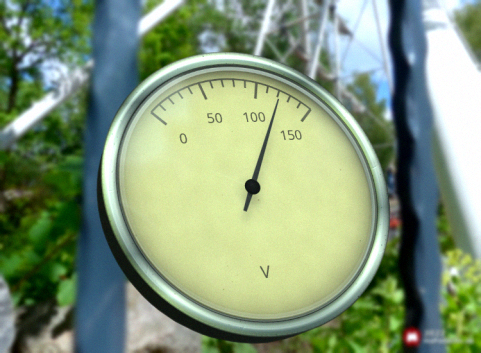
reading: 120; V
